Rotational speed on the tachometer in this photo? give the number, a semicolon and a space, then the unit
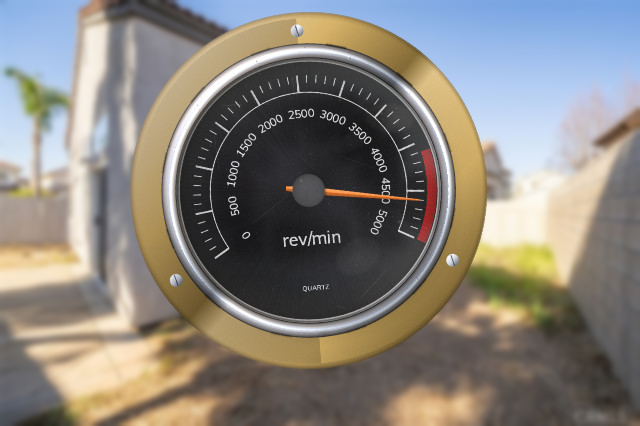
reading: 4600; rpm
